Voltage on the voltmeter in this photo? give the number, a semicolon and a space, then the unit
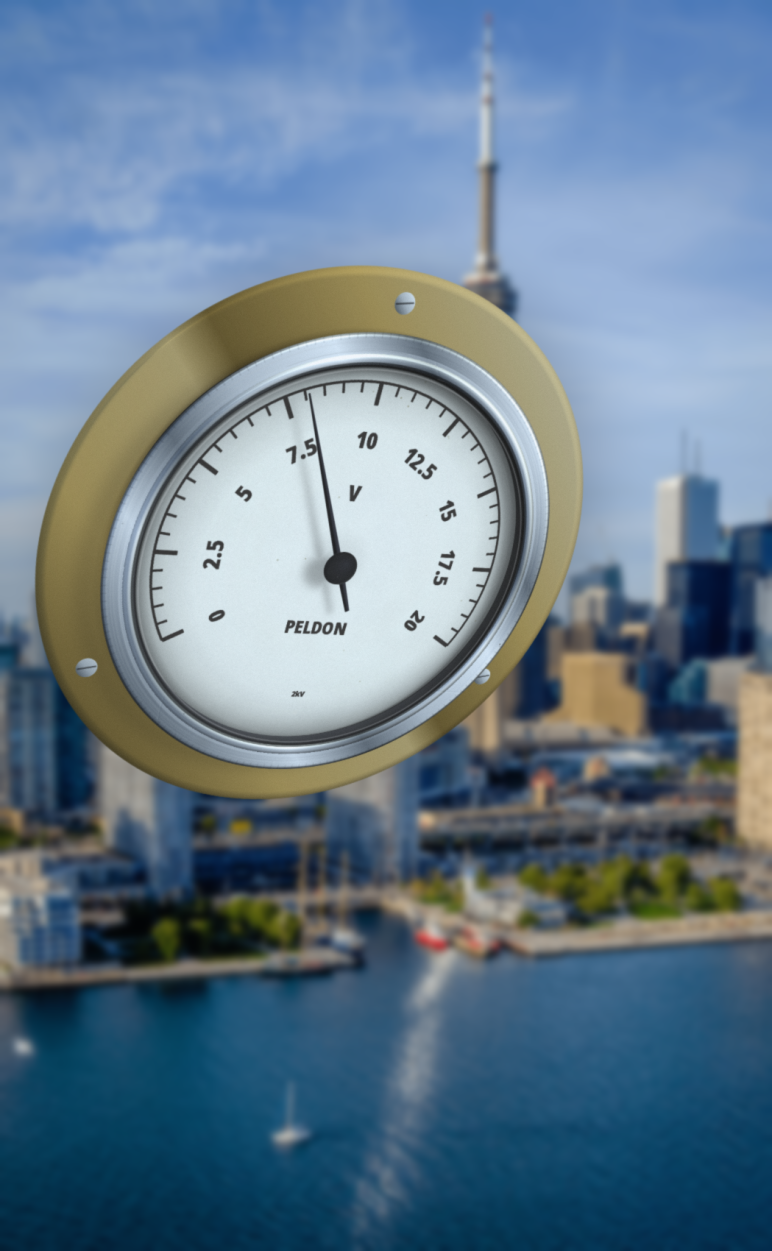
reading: 8; V
